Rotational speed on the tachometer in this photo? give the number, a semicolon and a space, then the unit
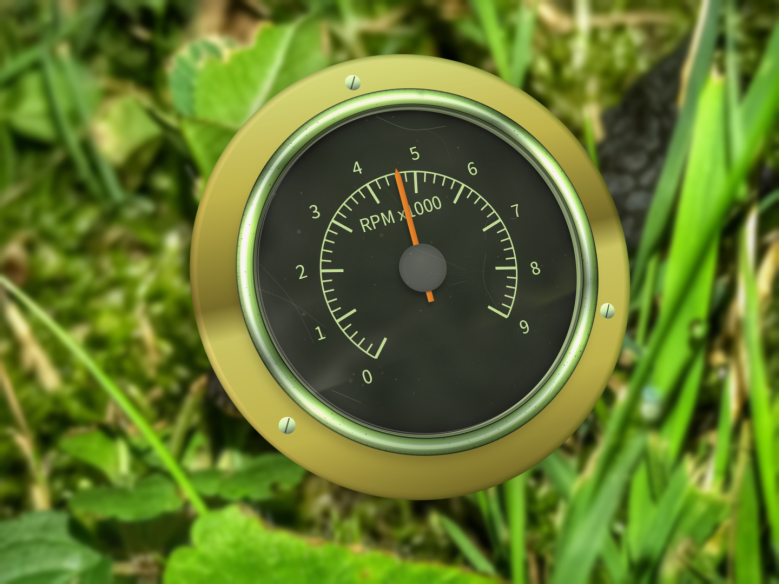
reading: 4600; rpm
